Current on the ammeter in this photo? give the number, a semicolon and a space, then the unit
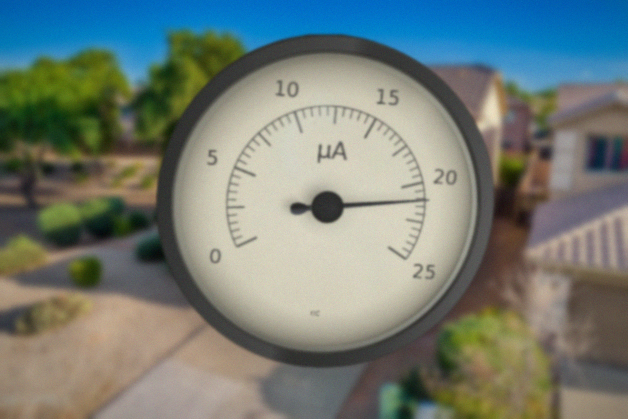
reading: 21; µA
